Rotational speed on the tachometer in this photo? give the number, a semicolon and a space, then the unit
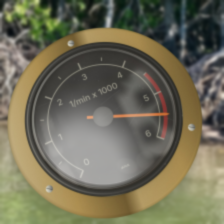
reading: 5500; rpm
